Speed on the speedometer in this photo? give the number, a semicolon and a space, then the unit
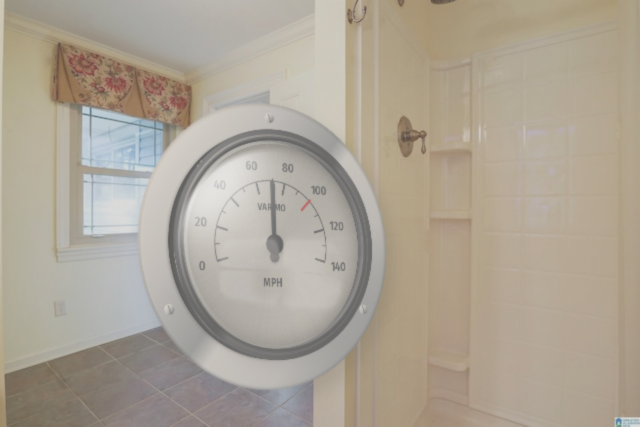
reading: 70; mph
